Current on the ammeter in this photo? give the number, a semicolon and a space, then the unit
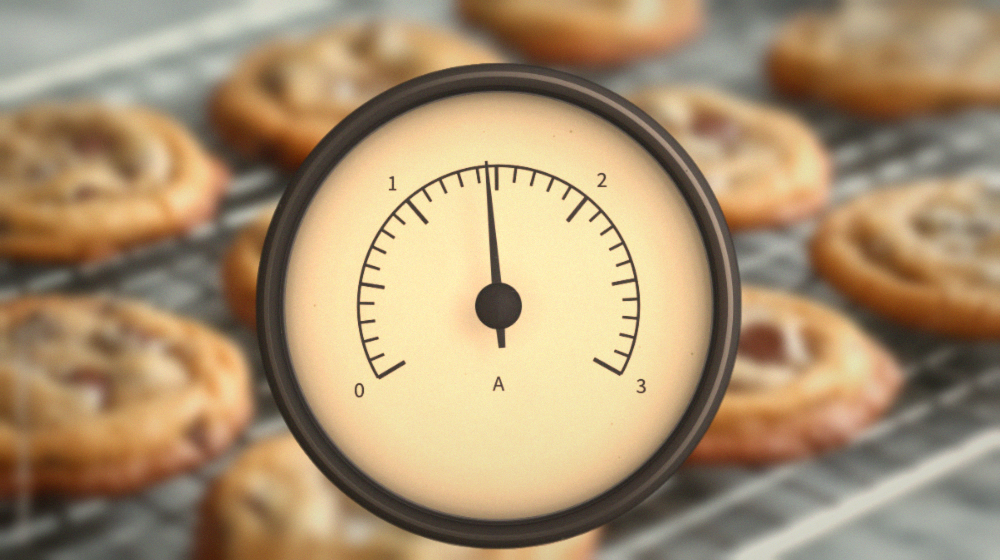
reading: 1.45; A
